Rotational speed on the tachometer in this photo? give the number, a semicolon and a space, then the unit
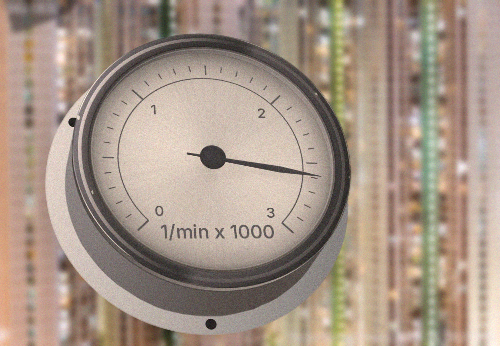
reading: 2600; rpm
